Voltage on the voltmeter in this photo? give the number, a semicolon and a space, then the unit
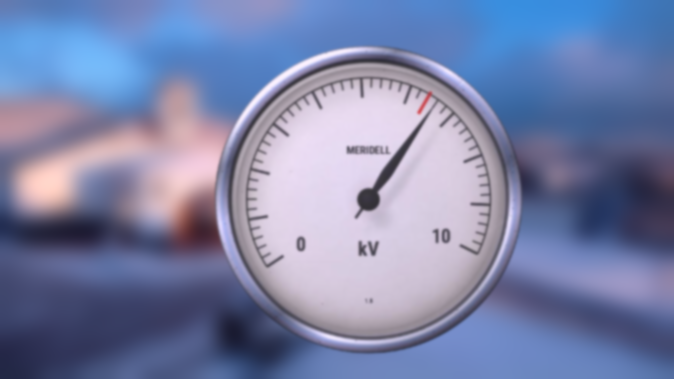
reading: 6.6; kV
